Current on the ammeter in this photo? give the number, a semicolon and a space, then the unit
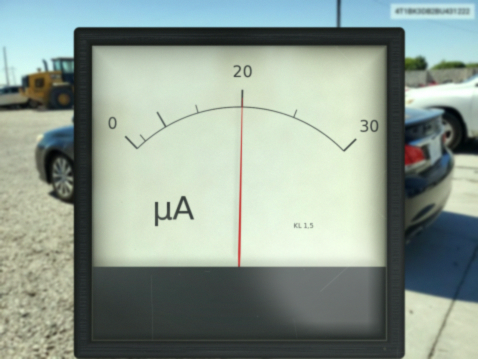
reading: 20; µA
